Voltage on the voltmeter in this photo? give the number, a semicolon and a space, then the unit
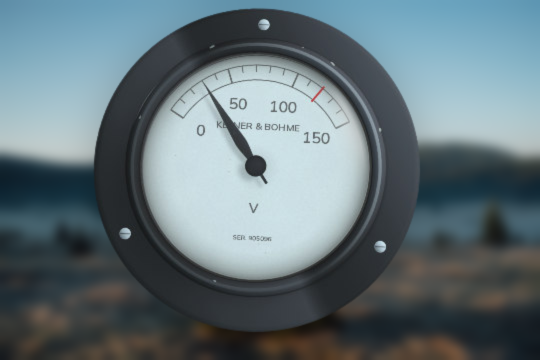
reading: 30; V
